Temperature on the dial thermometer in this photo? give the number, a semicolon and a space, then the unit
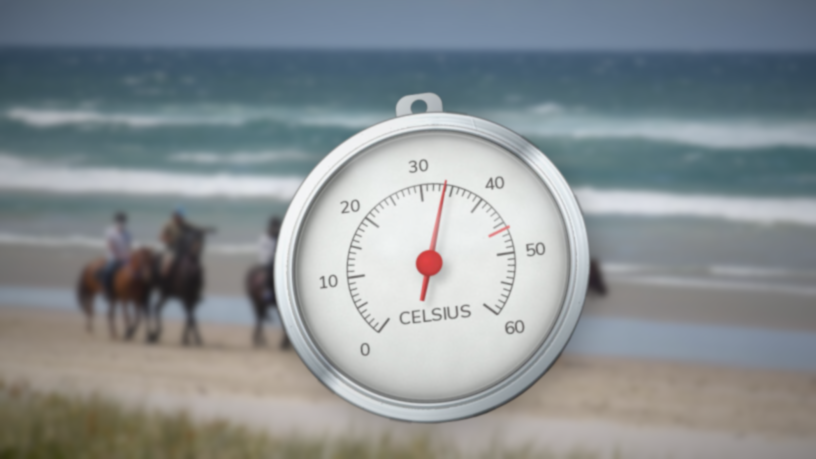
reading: 34; °C
